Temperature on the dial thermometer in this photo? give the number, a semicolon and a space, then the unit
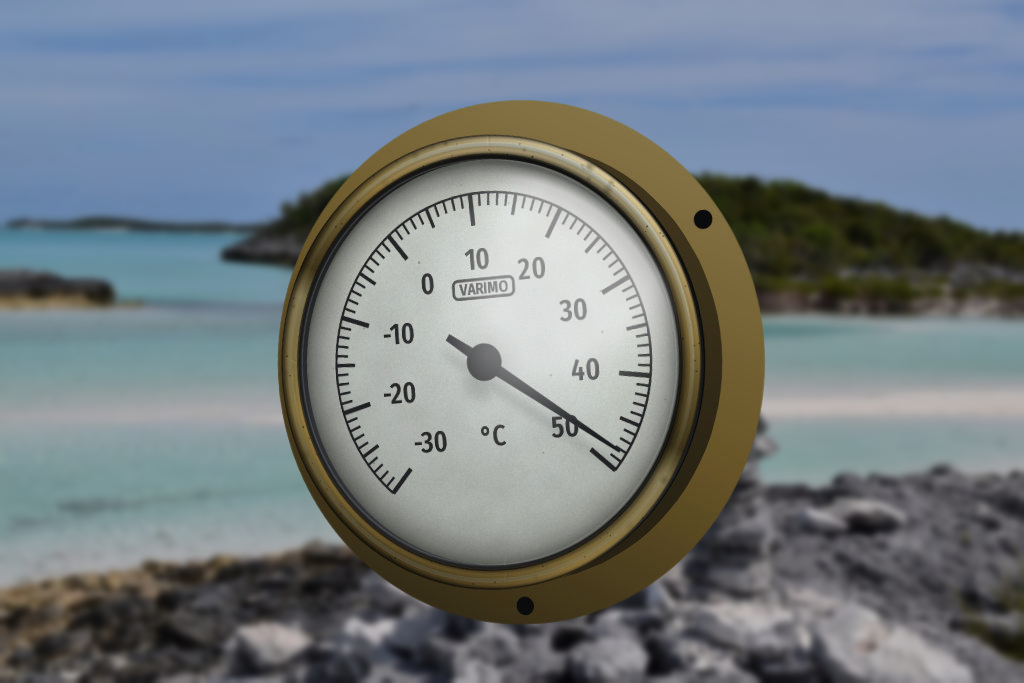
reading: 48; °C
